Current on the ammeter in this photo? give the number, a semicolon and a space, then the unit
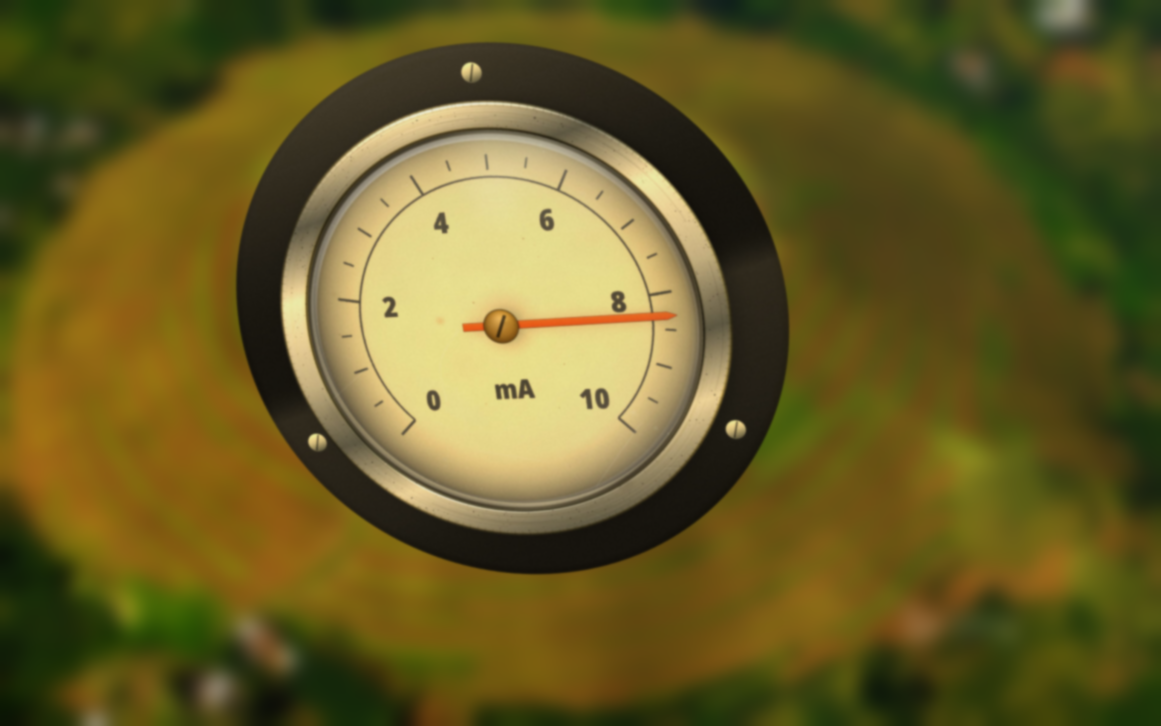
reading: 8.25; mA
